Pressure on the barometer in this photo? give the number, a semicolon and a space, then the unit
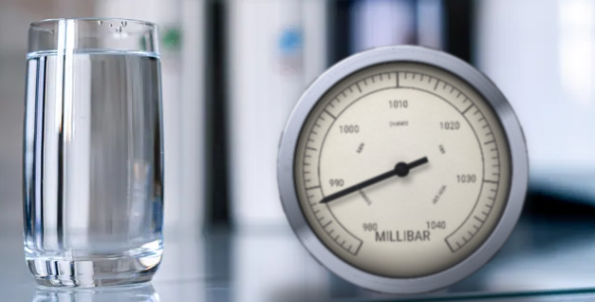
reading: 988; mbar
